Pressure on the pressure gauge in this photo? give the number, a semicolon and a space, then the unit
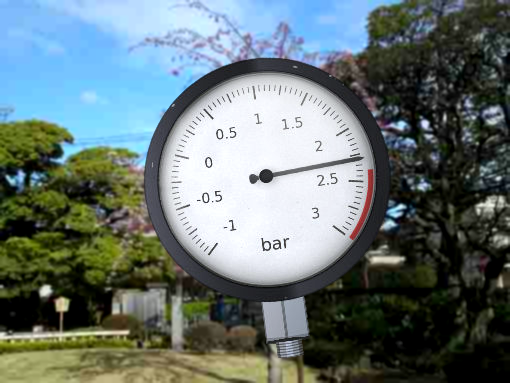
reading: 2.3; bar
